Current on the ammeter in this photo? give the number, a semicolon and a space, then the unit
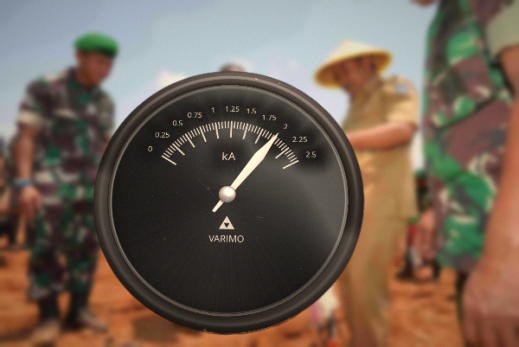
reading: 2; kA
